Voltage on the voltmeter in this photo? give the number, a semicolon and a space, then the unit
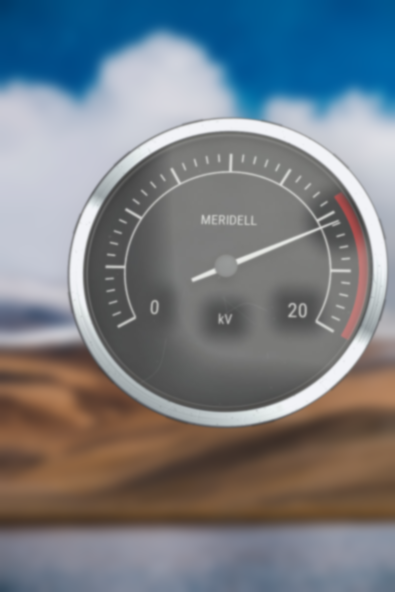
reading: 15.5; kV
